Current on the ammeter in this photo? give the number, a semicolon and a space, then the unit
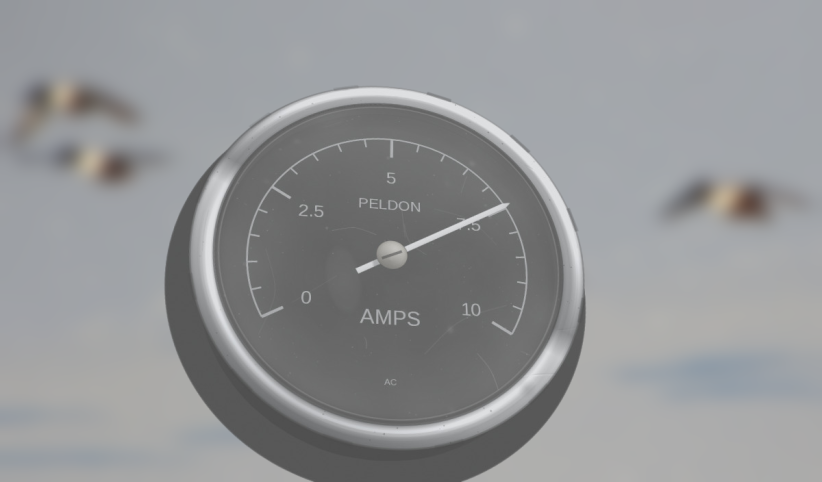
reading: 7.5; A
